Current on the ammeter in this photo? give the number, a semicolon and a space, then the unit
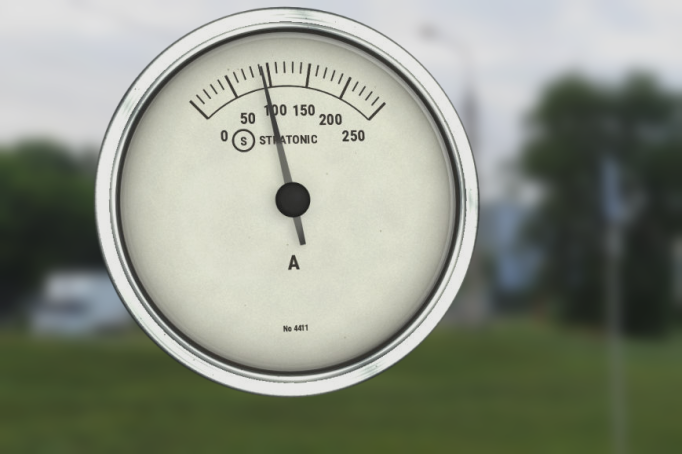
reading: 90; A
